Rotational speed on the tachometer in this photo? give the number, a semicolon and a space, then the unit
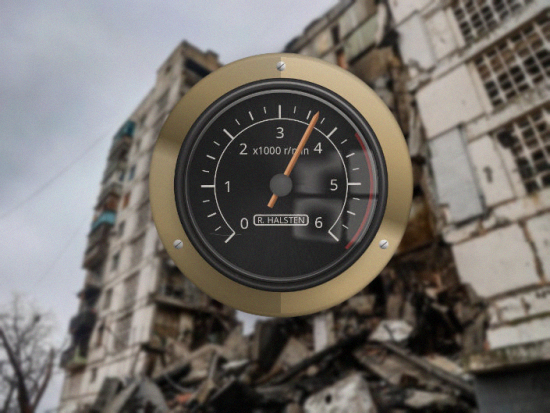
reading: 3625; rpm
